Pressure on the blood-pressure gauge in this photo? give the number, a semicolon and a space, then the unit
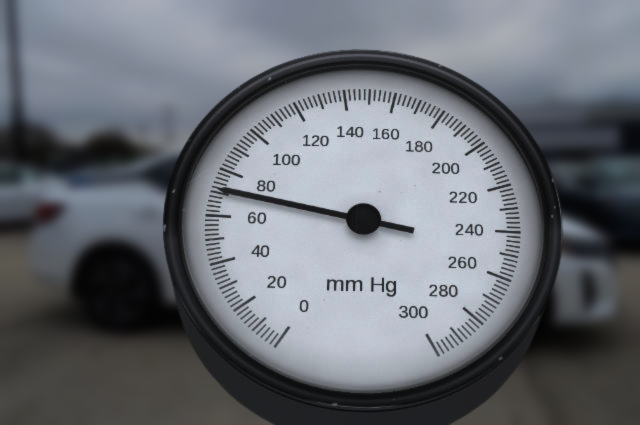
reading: 70; mmHg
